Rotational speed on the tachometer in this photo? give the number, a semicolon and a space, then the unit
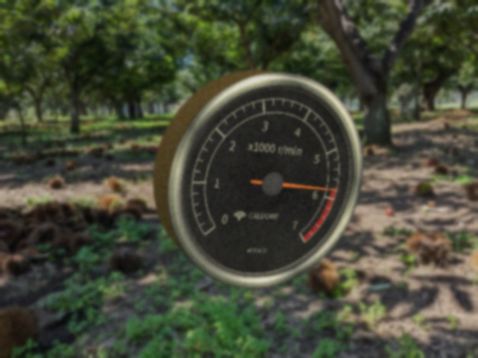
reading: 5800; rpm
